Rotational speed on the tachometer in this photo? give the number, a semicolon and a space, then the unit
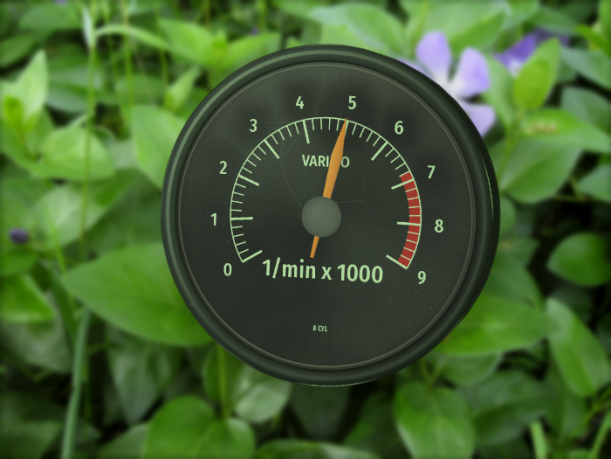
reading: 5000; rpm
